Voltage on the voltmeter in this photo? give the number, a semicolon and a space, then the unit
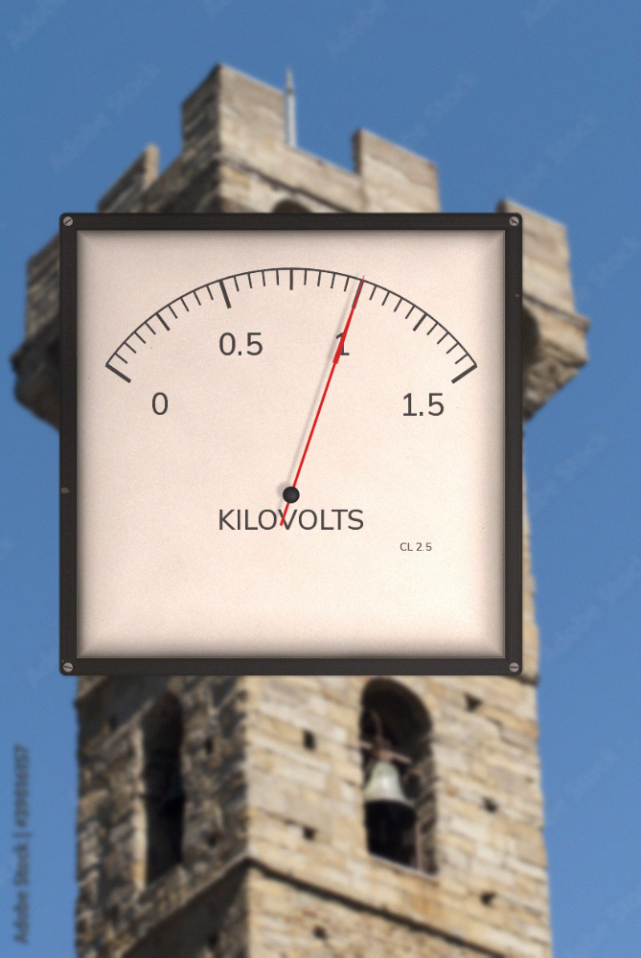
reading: 1; kV
